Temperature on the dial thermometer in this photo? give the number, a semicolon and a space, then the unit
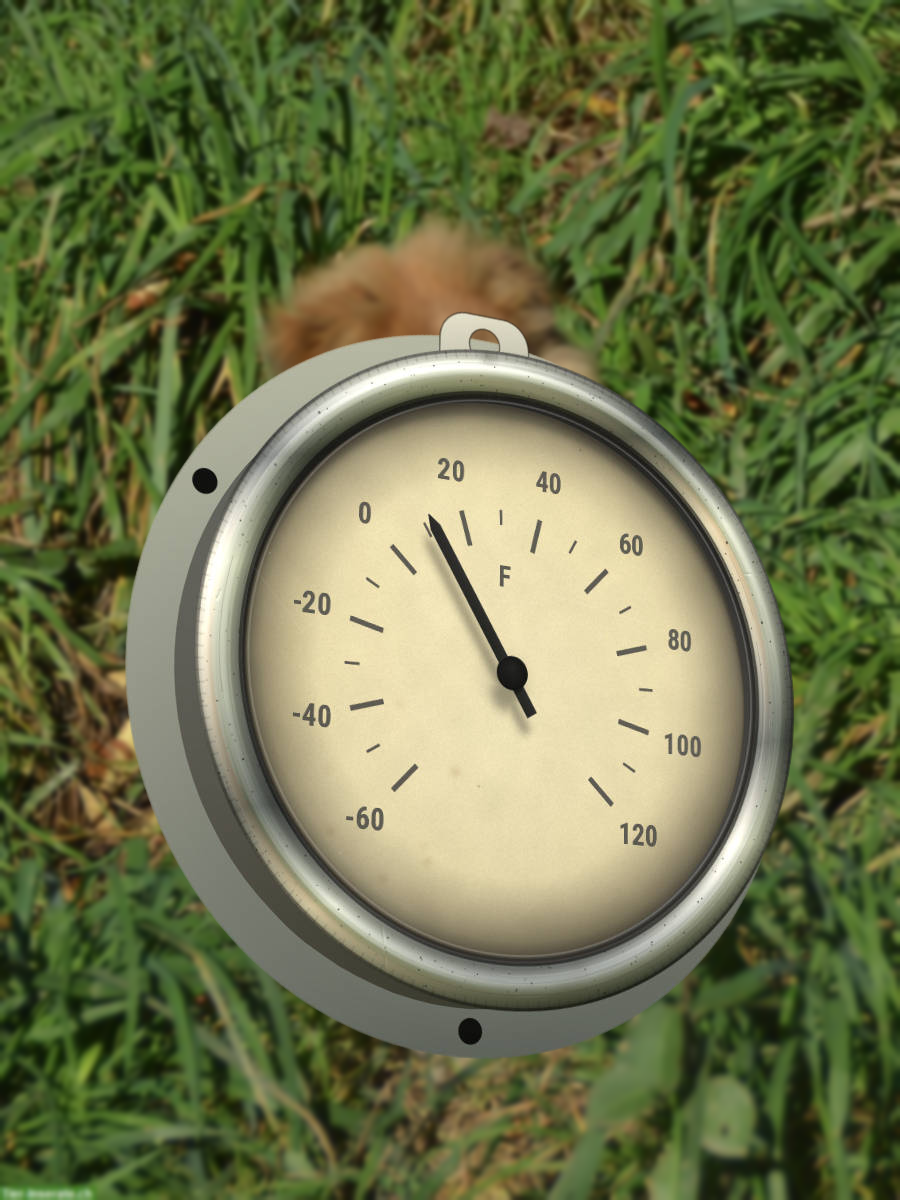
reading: 10; °F
